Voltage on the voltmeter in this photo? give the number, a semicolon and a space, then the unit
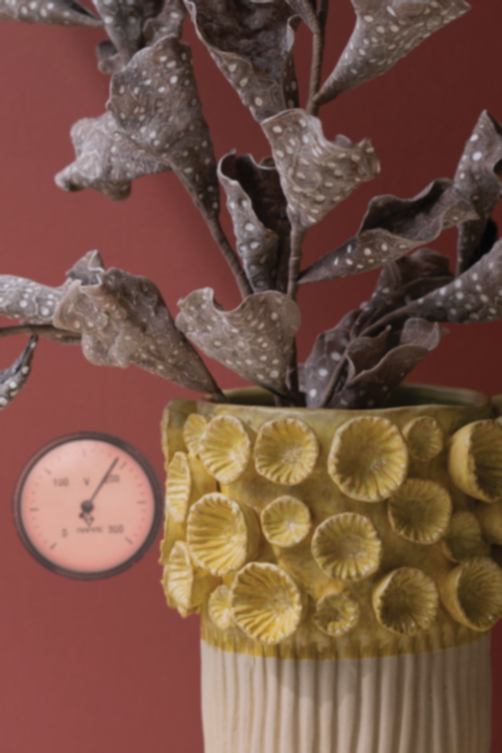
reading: 190; V
